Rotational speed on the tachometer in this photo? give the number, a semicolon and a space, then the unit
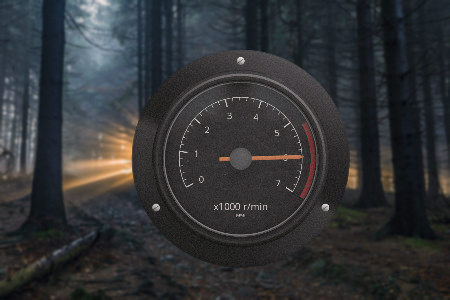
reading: 6000; rpm
